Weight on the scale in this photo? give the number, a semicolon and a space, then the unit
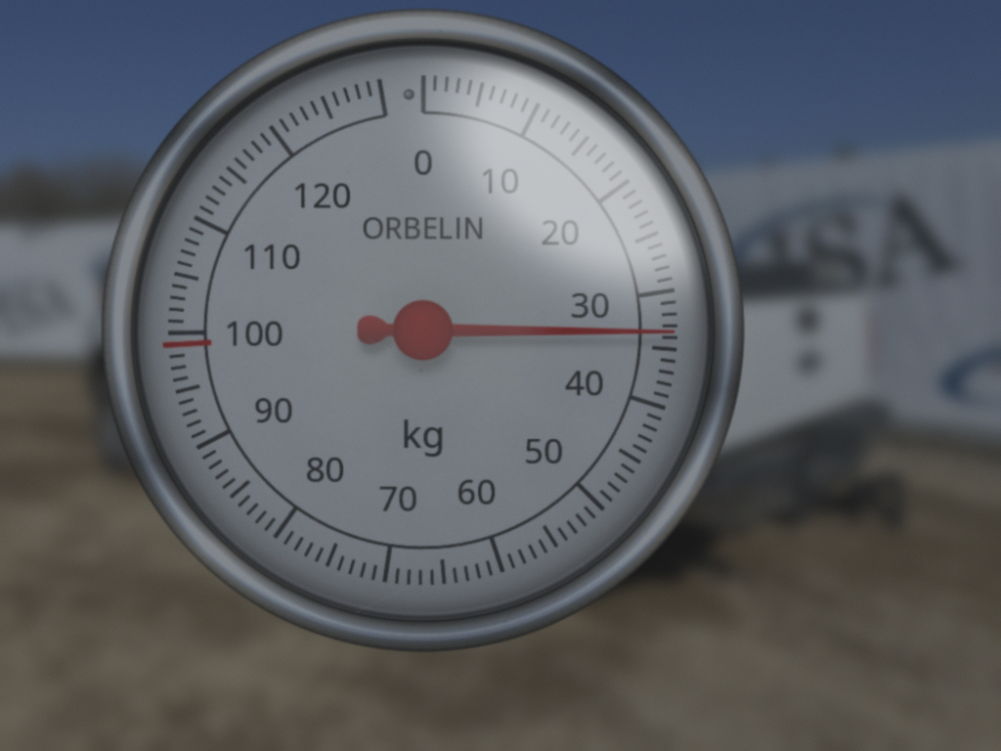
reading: 33.5; kg
